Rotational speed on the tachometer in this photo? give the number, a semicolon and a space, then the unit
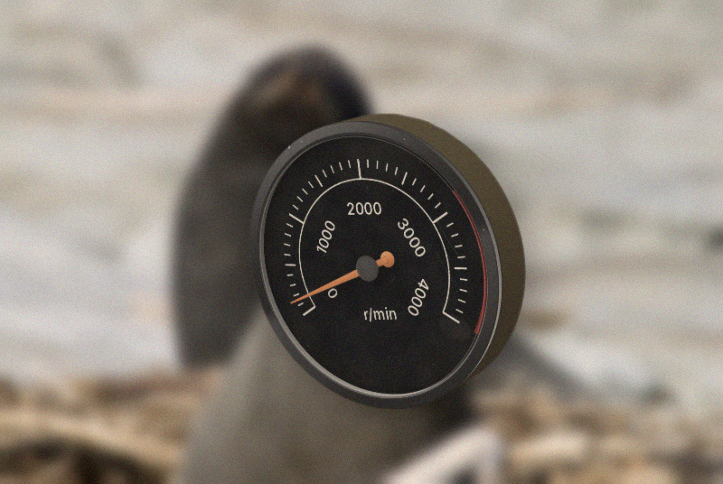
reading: 150; rpm
